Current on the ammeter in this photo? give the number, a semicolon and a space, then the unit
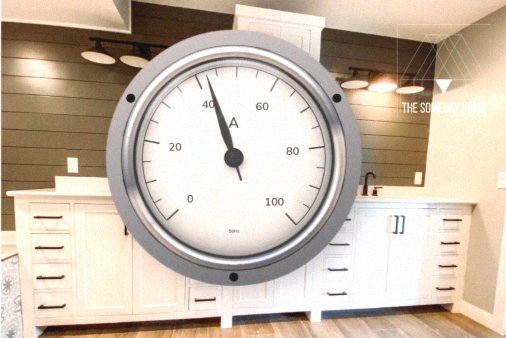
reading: 42.5; A
